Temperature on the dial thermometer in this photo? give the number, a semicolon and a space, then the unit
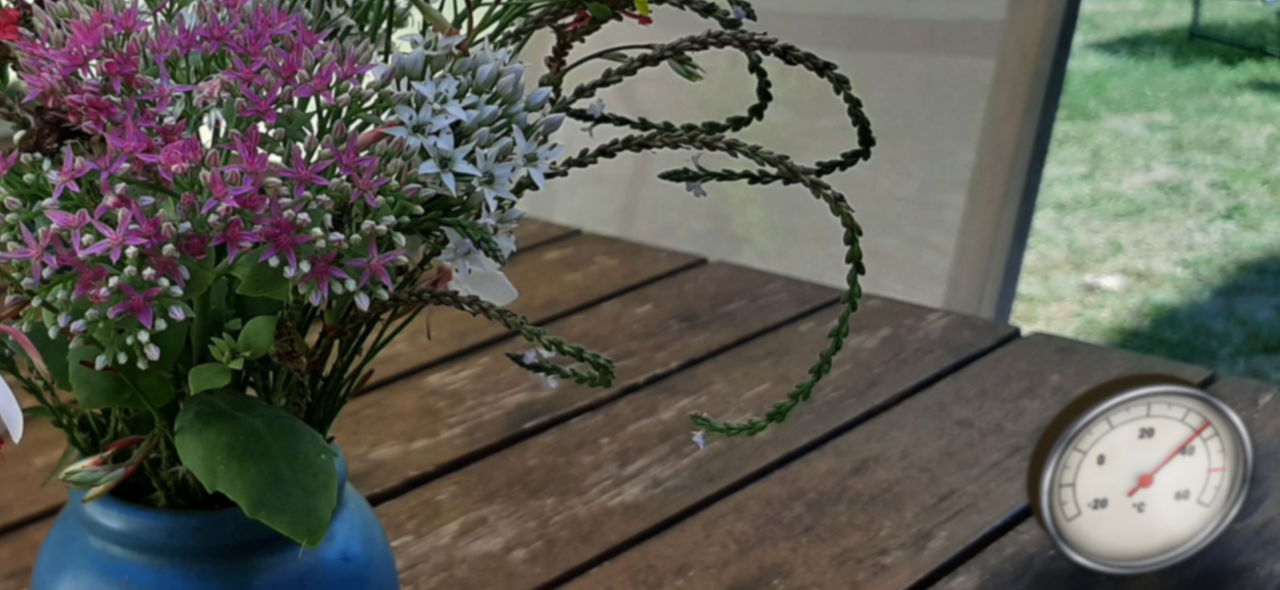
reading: 35; °C
